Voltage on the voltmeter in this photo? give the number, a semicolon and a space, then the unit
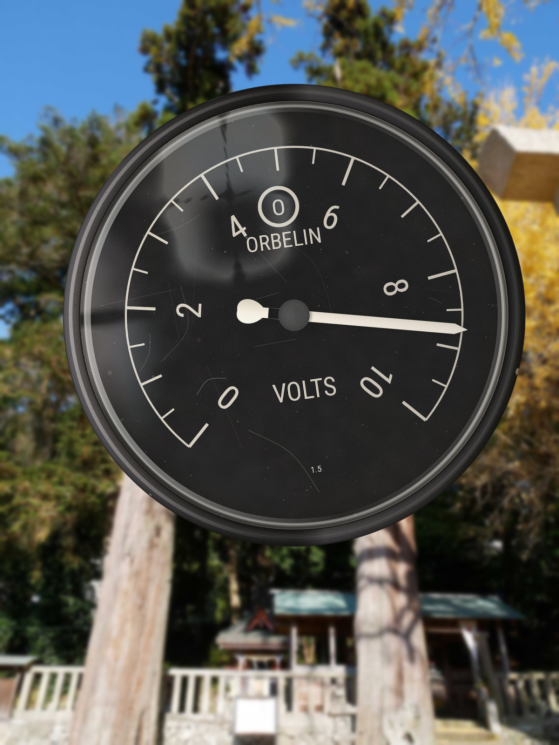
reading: 8.75; V
